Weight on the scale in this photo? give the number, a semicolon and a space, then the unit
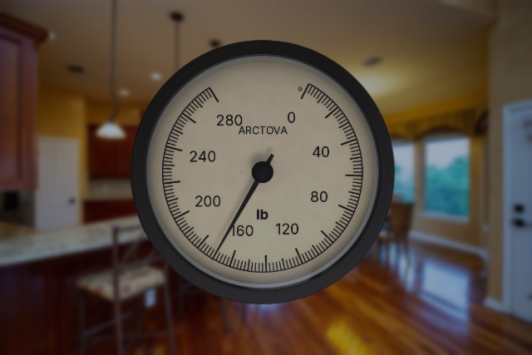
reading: 170; lb
